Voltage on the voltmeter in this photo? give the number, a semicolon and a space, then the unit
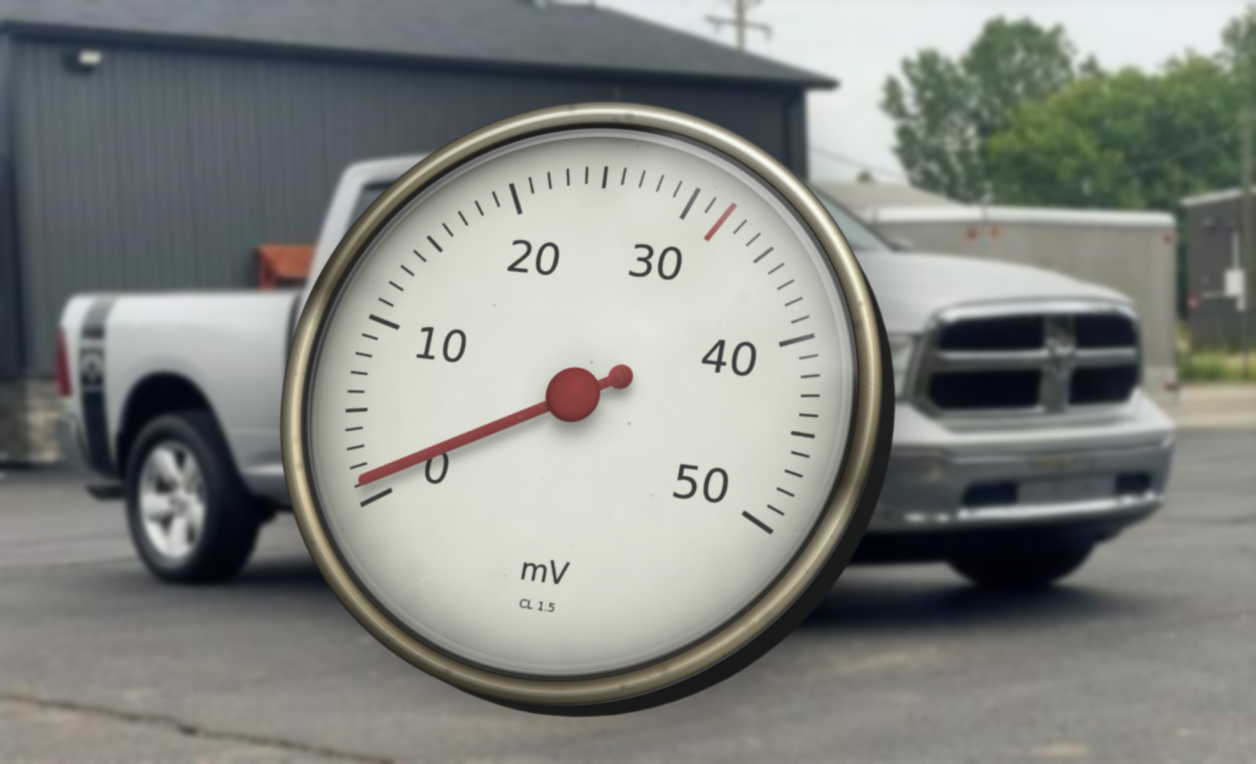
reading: 1; mV
